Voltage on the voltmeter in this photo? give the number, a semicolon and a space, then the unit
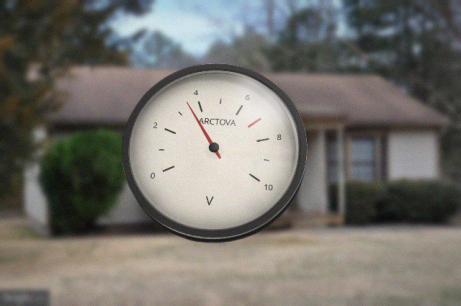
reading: 3.5; V
